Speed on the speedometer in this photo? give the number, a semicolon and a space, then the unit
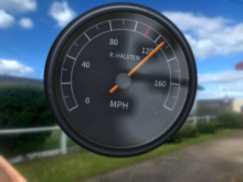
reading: 125; mph
